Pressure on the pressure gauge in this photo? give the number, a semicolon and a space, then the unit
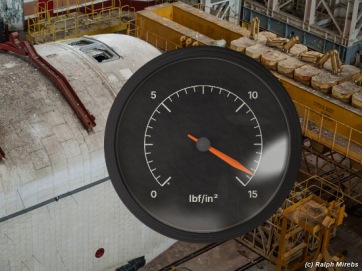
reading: 14.25; psi
